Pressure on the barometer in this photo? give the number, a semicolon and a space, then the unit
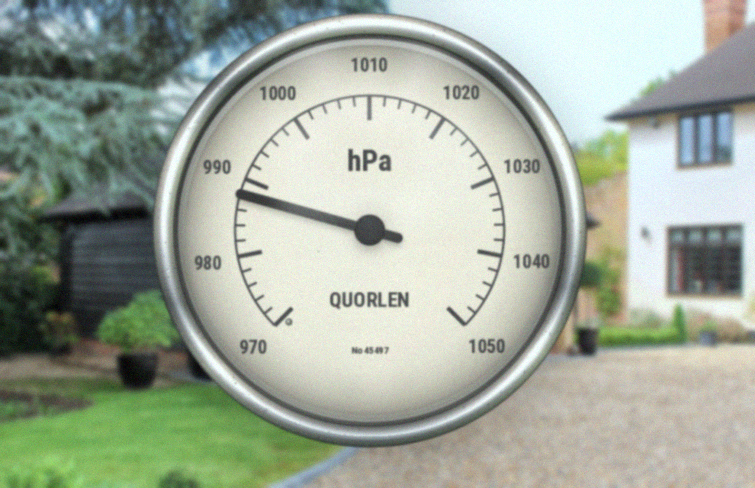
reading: 988; hPa
